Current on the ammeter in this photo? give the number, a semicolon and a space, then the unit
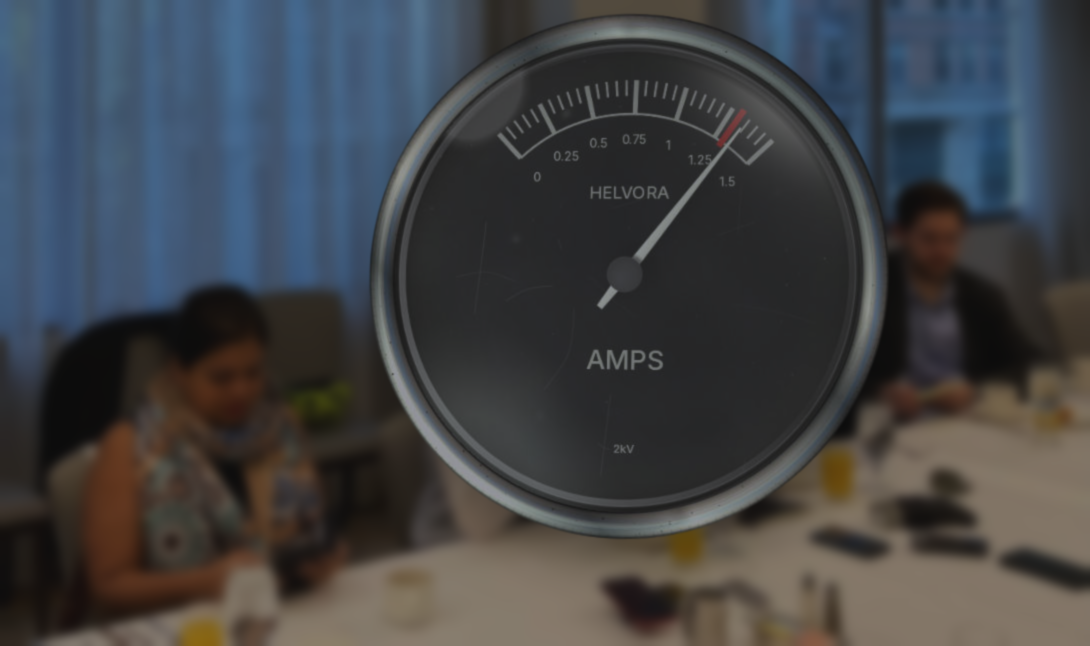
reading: 1.35; A
